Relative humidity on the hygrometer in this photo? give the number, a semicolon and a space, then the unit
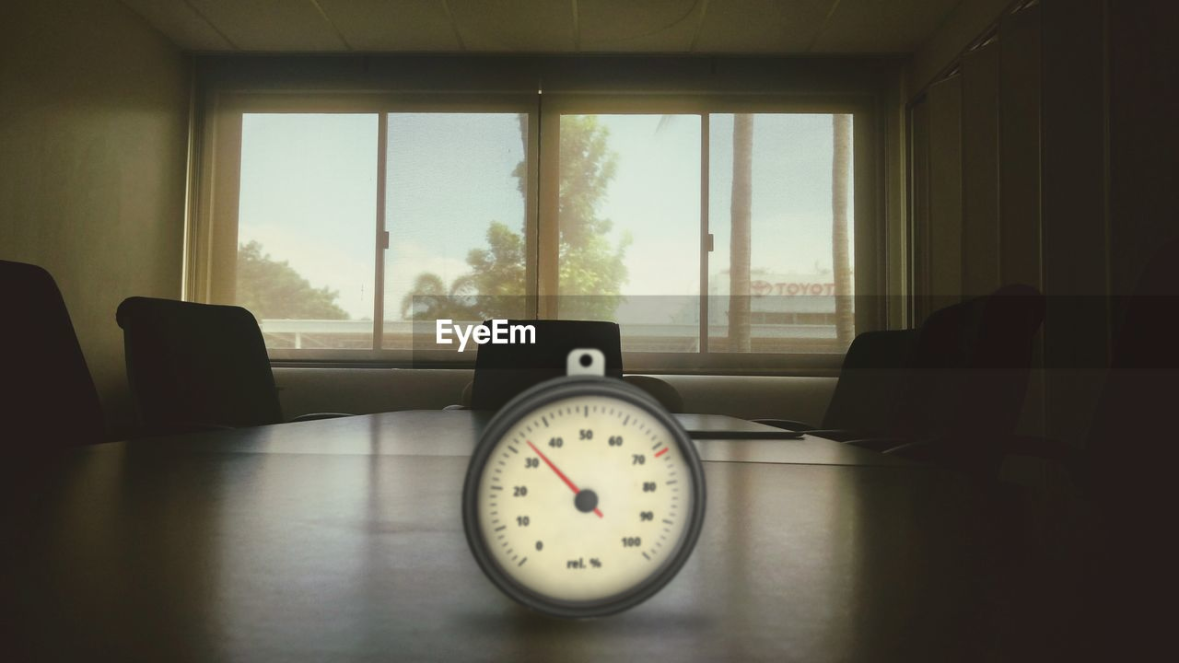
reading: 34; %
